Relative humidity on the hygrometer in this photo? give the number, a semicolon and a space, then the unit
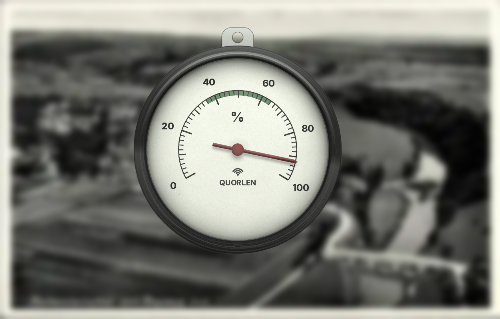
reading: 92; %
